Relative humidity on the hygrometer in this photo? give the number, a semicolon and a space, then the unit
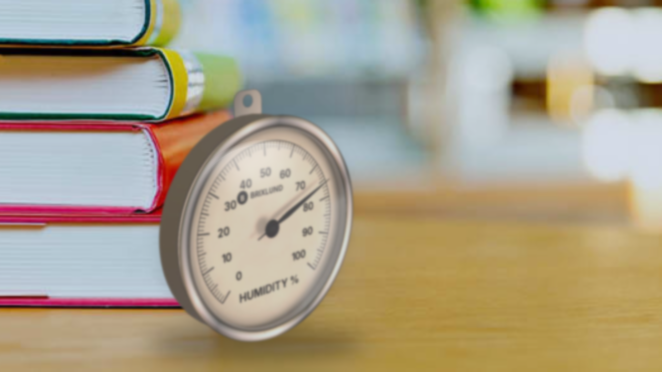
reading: 75; %
